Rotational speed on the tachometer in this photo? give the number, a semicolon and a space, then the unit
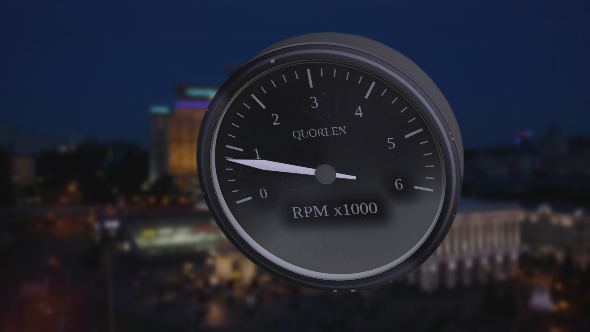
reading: 800; rpm
